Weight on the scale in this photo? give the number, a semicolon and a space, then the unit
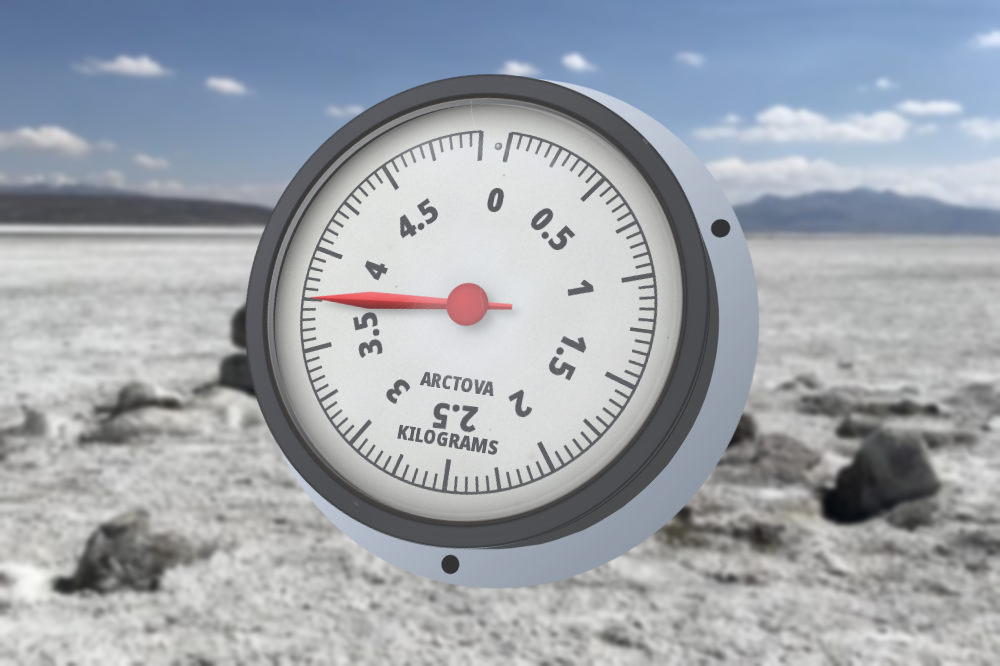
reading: 3.75; kg
